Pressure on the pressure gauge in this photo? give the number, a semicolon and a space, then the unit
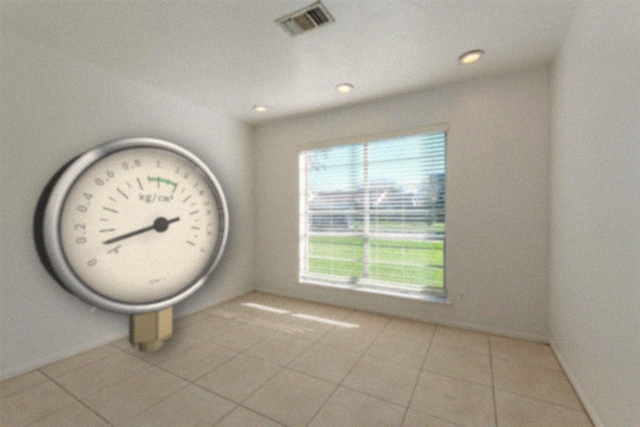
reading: 0.1; kg/cm²
